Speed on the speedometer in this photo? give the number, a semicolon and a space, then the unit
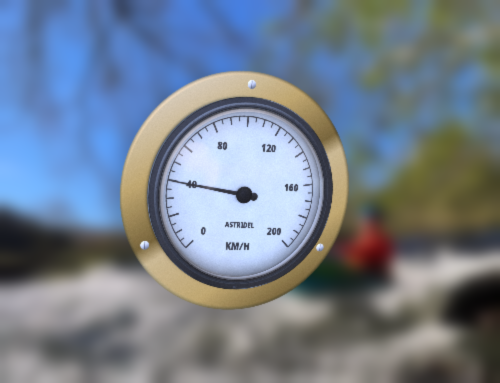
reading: 40; km/h
